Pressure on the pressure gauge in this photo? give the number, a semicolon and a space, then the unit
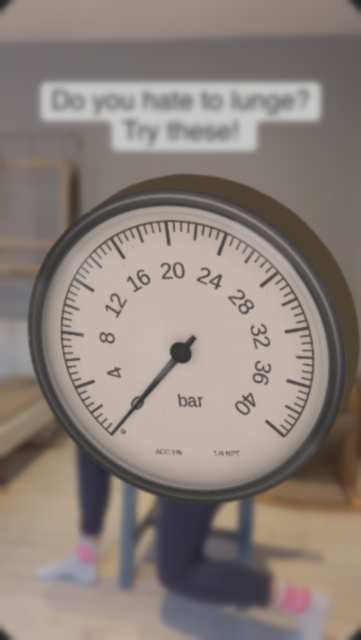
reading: 0; bar
